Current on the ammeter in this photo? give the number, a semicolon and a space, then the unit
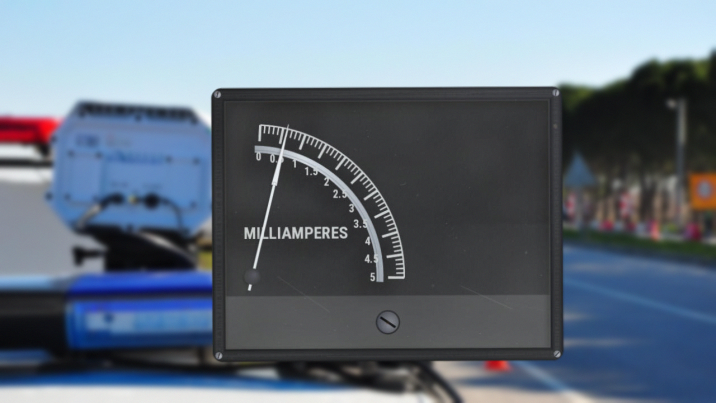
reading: 0.6; mA
